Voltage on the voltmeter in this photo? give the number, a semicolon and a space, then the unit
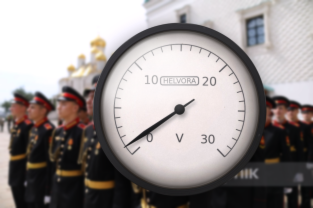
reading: 1; V
